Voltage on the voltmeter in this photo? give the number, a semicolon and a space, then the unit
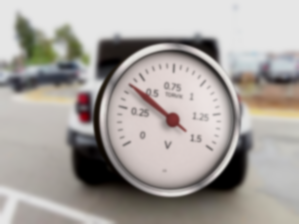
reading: 0.4; V
